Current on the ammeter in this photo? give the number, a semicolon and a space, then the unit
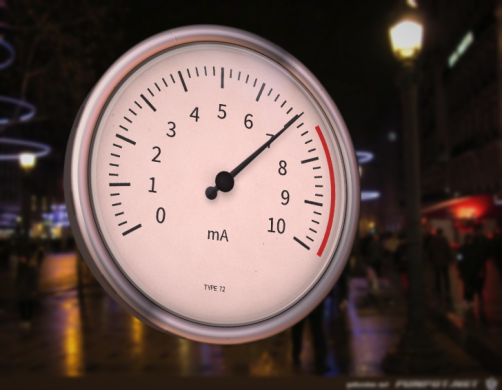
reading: 7; mA
